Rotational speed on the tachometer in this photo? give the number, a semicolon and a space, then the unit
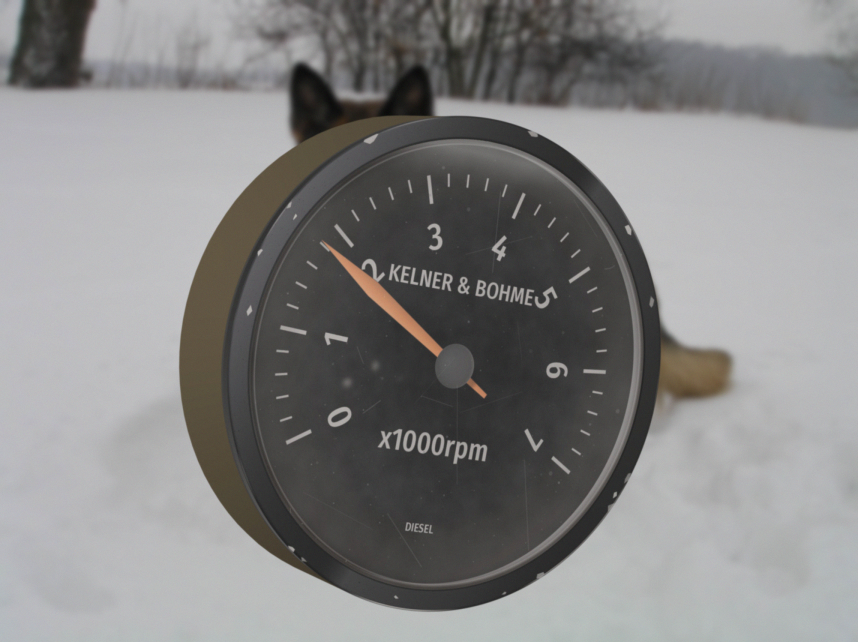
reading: 1800; rpm
